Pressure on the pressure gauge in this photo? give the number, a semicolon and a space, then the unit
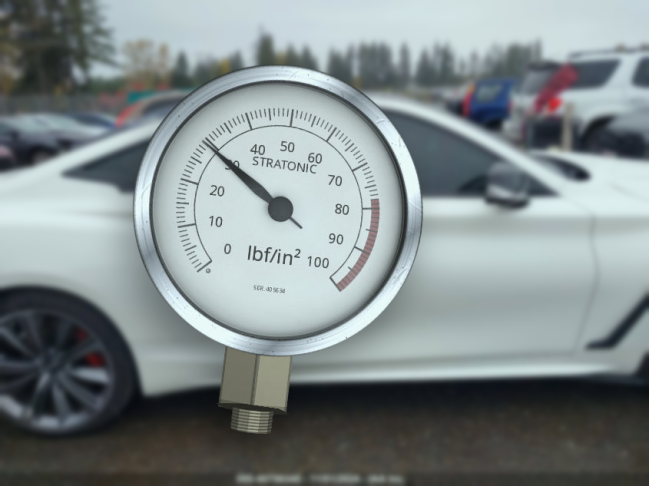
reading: 29; psi
